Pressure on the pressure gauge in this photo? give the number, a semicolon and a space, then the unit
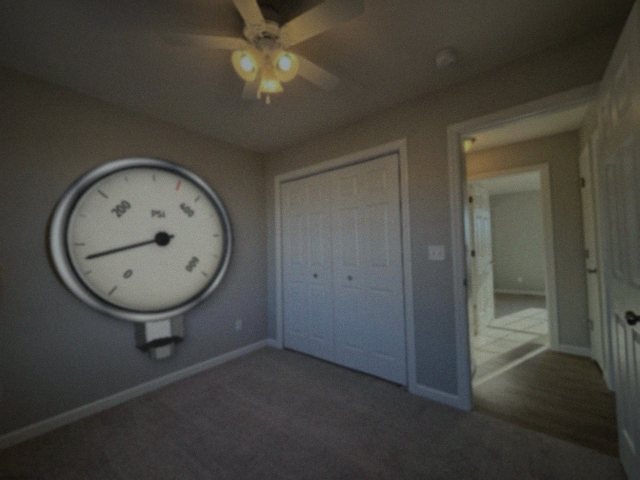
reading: 75; psi
